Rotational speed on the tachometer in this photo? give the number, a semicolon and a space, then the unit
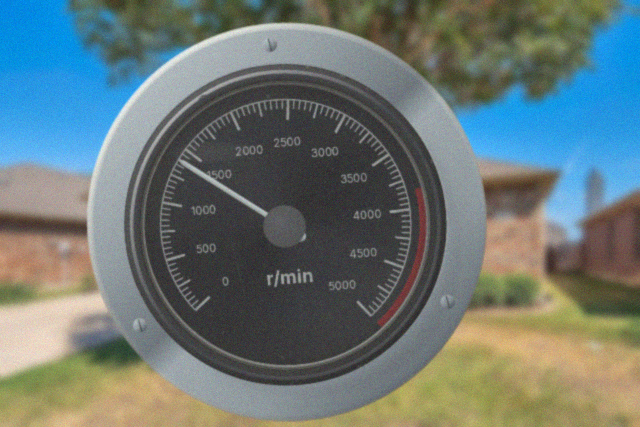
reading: 1400; rpm
